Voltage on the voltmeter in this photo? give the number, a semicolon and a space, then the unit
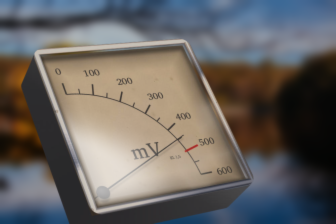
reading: 450; mV
